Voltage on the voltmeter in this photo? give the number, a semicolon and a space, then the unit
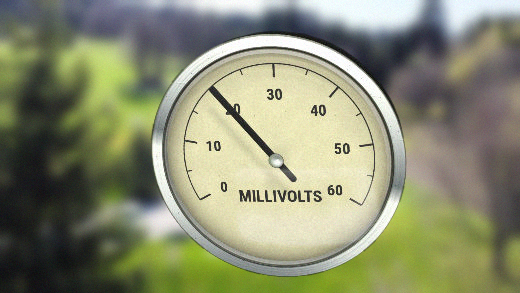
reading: 20; mV
